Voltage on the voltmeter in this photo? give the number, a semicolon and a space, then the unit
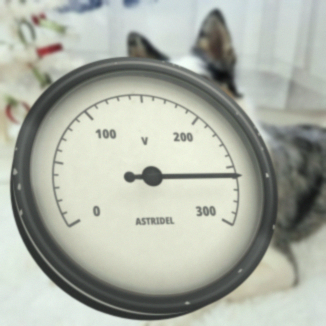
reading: 260; V
